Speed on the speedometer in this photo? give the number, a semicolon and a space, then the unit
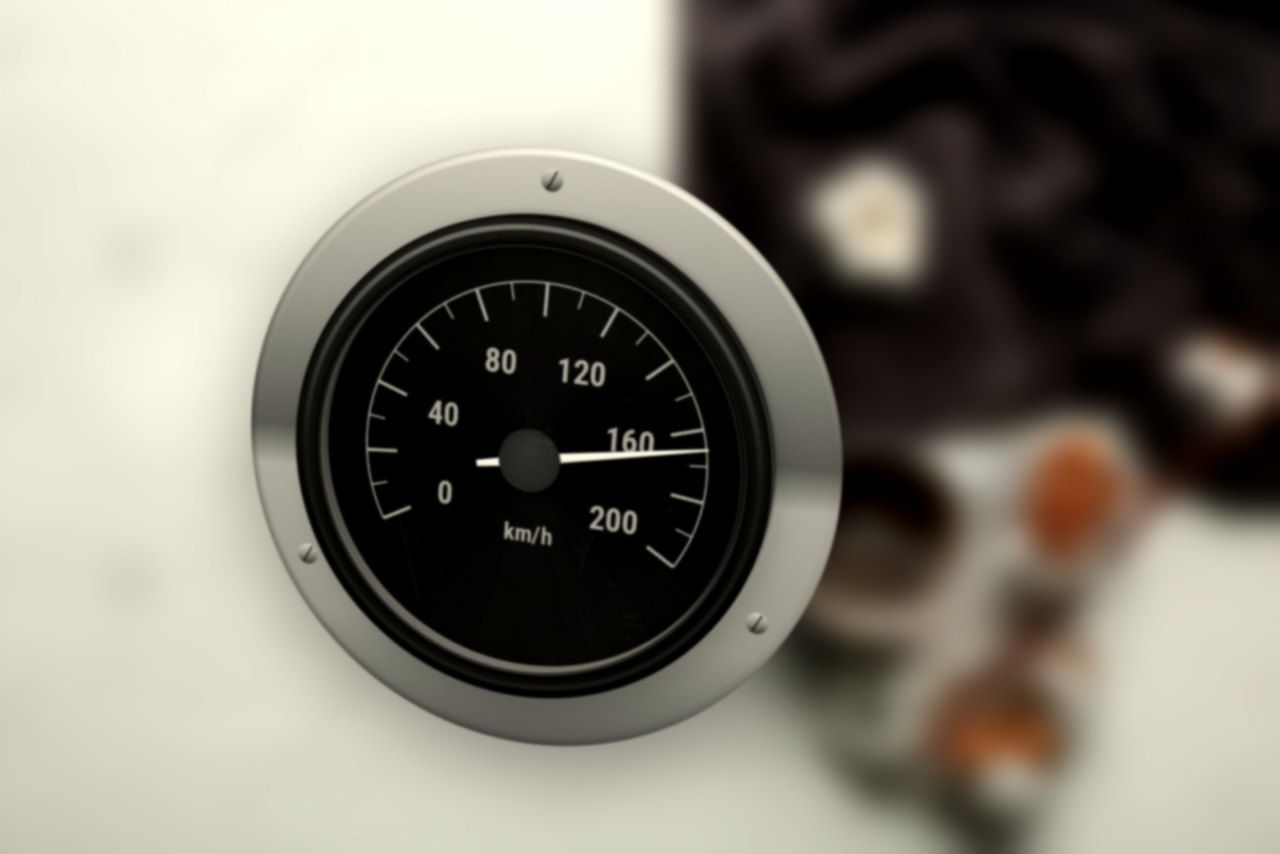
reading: 165; km/h
